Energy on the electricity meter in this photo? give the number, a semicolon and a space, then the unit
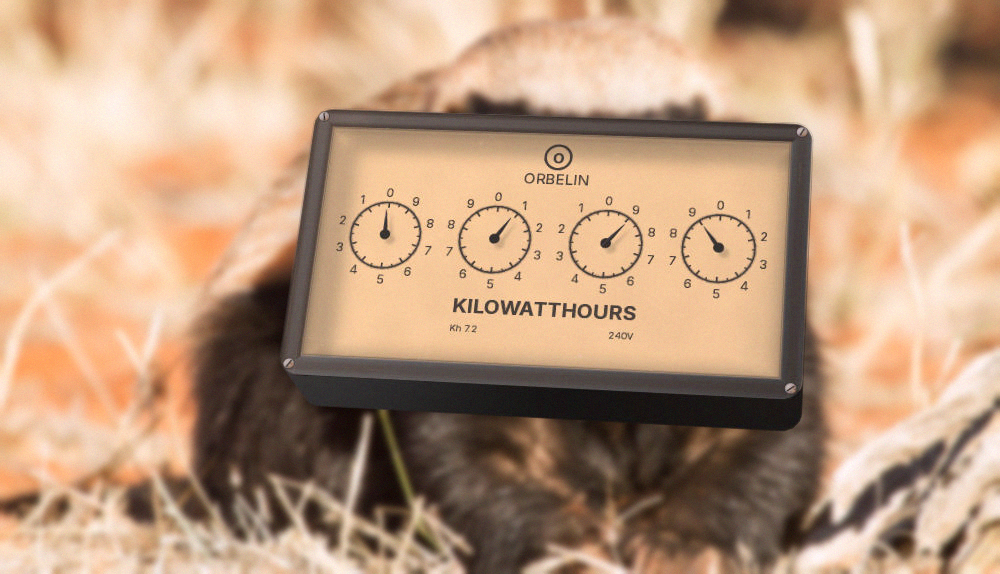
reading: 89; kWh
